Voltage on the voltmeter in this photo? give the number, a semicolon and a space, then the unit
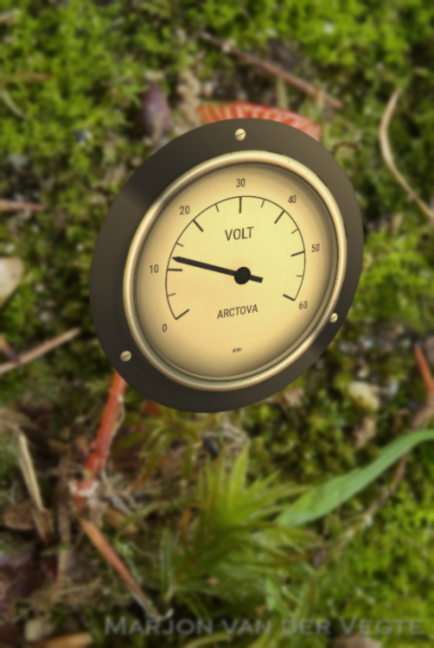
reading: 12.5; V
